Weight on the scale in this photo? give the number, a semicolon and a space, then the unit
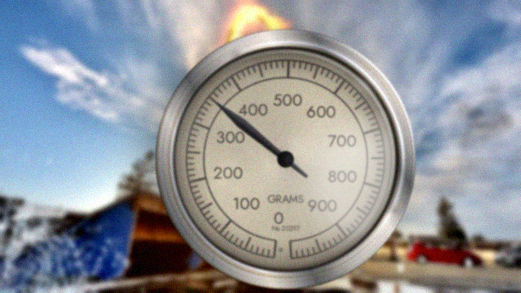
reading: 350; g
